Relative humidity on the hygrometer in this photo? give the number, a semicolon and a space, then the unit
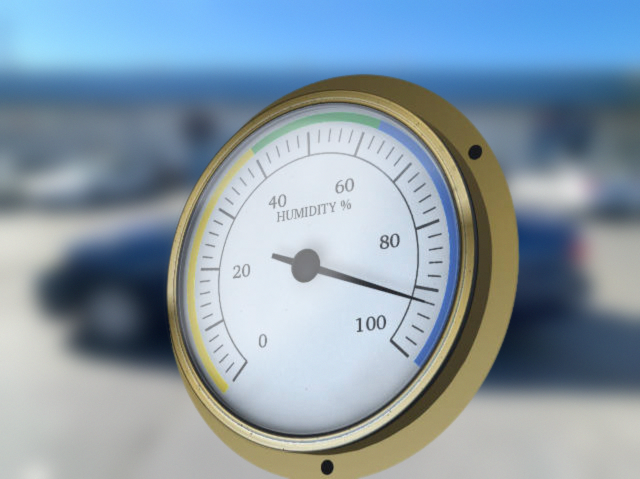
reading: 92; %
